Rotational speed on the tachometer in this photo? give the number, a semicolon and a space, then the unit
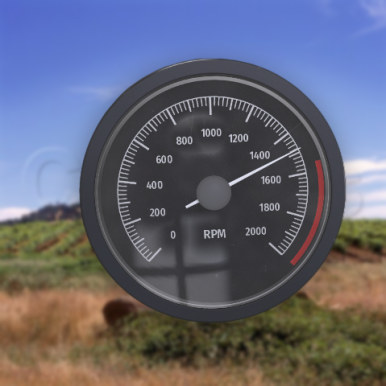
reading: 1480; rpm
